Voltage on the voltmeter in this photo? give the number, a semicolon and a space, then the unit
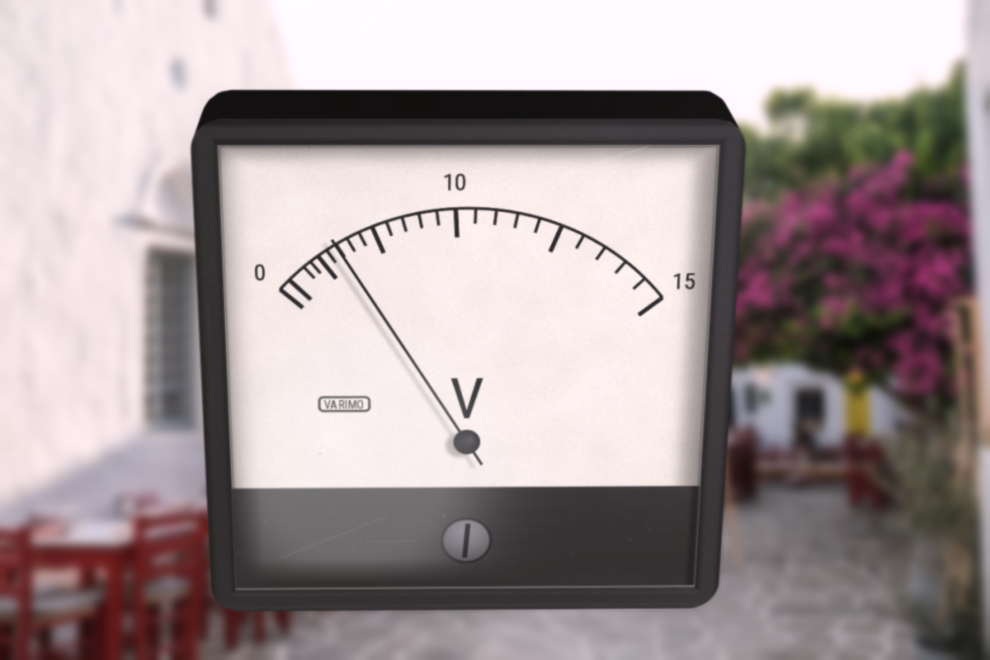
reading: 6; V
